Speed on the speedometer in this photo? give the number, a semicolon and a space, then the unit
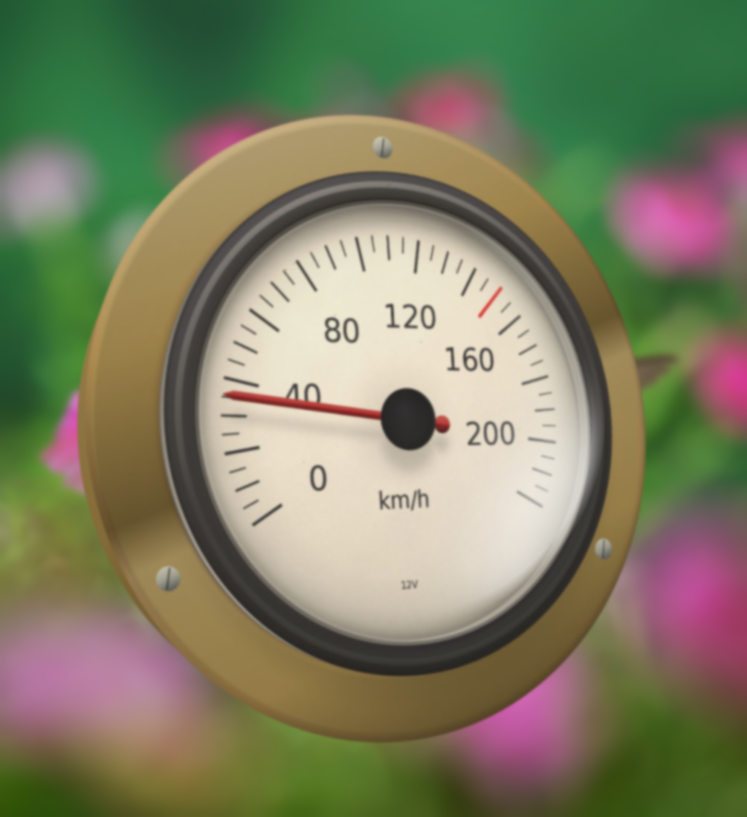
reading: 35; km/h
